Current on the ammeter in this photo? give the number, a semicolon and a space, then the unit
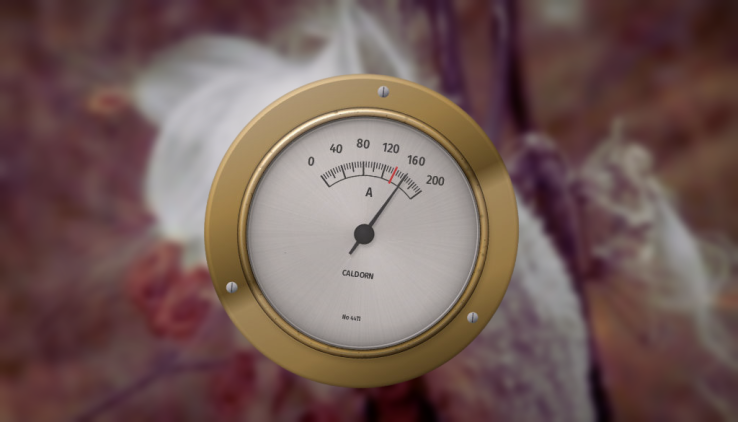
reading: 160; A
